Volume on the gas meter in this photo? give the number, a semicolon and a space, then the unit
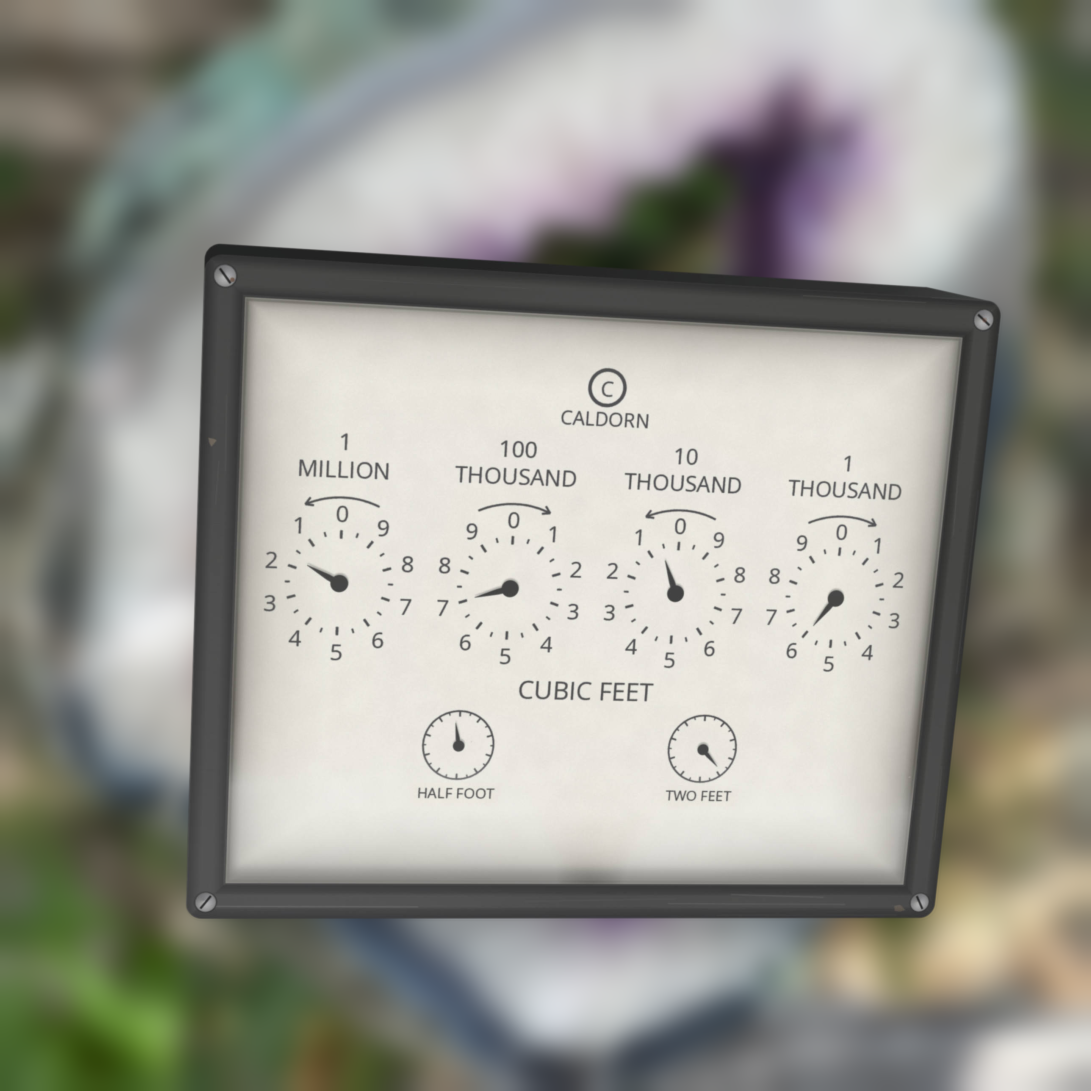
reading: 170600; ft³
